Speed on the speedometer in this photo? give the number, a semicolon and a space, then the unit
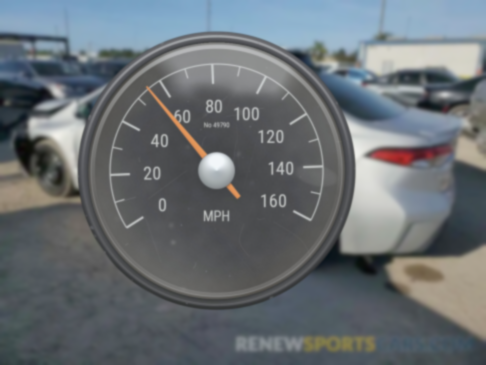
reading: 55; mph
